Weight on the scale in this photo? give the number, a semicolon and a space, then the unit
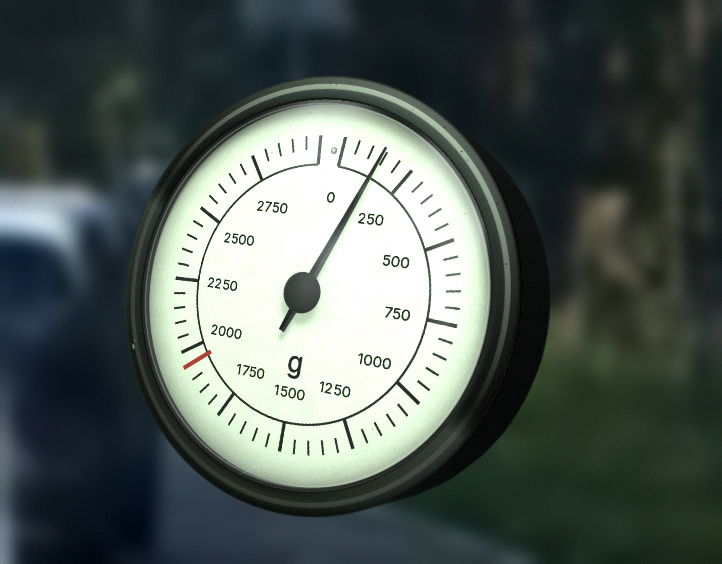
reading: 150; g
